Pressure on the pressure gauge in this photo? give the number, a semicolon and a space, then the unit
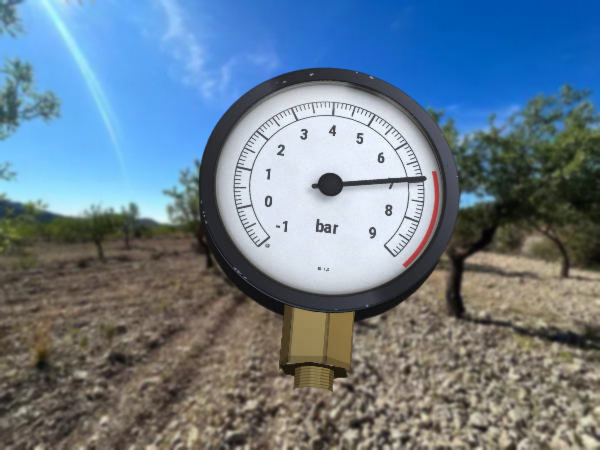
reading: 7; bar
